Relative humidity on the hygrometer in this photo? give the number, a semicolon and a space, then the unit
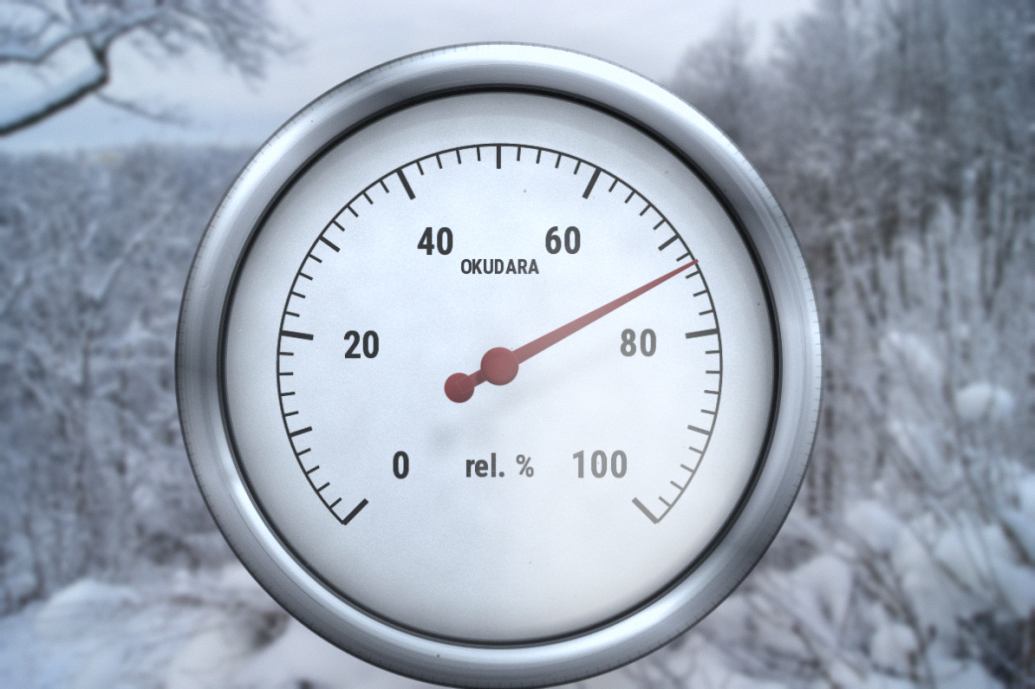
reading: 73; %
